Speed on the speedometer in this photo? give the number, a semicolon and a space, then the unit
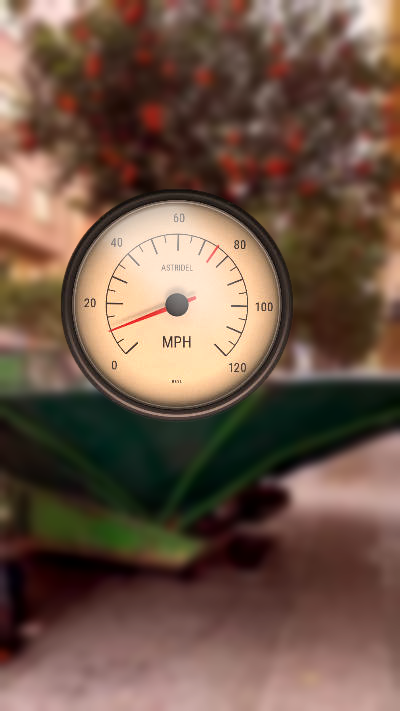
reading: 10; mph
